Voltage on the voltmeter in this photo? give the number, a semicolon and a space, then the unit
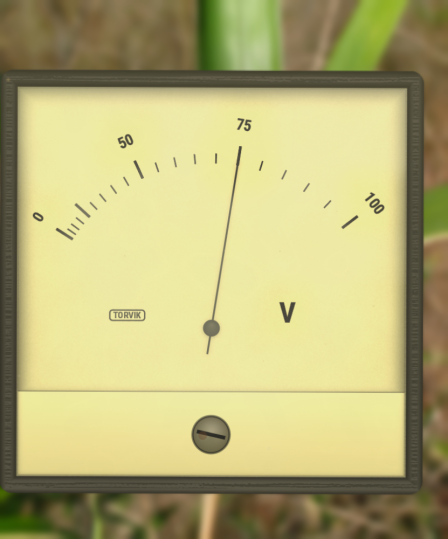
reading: 75; V
